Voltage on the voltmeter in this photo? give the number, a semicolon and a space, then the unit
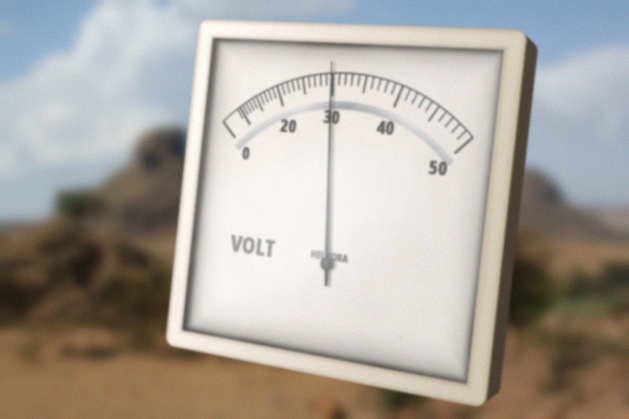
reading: 30; V
